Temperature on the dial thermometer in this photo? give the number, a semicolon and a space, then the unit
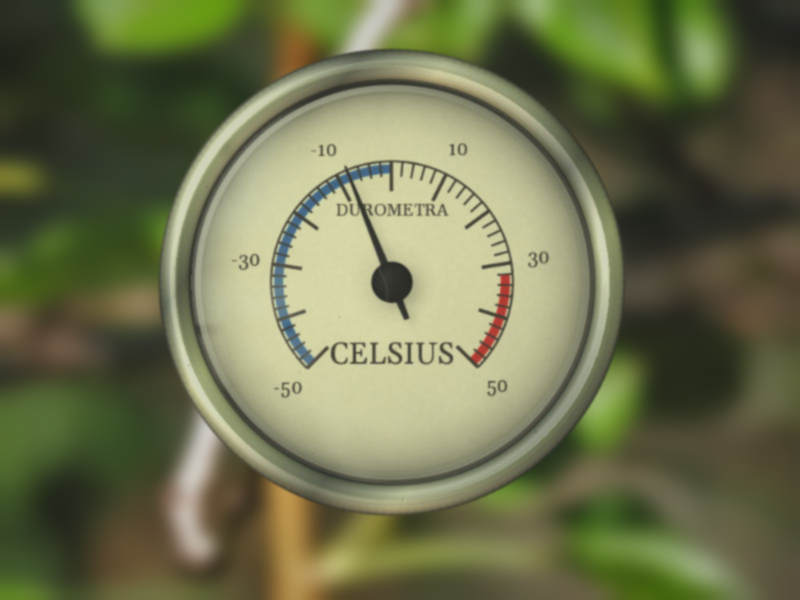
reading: -8; °C
